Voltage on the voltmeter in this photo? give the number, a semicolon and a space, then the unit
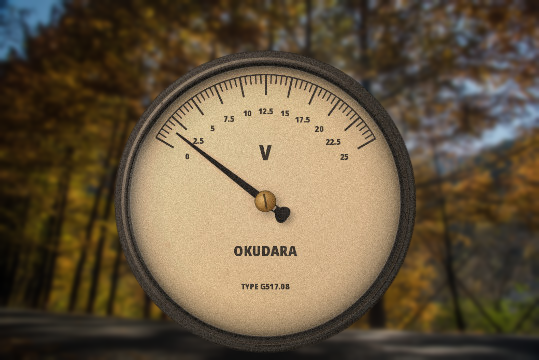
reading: 1.5; V
